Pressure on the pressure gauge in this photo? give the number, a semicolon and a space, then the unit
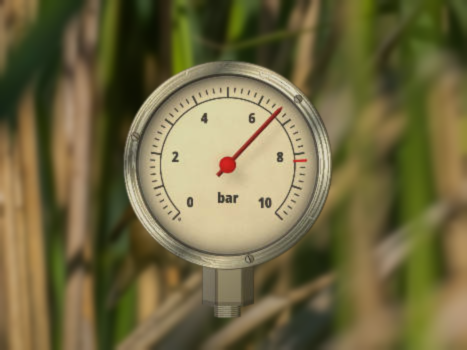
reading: 6.6; bar
